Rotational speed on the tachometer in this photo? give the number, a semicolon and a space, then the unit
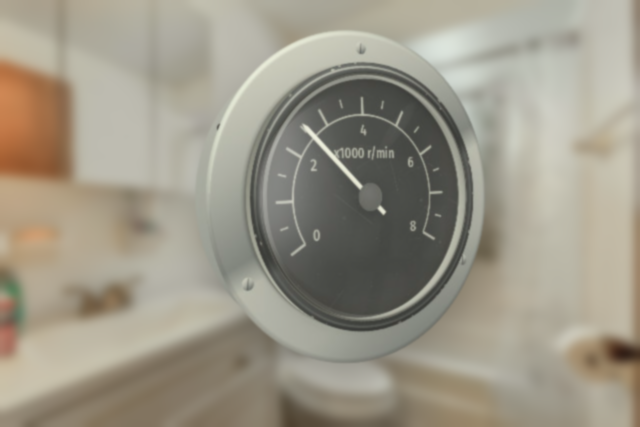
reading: 2500; rpm
